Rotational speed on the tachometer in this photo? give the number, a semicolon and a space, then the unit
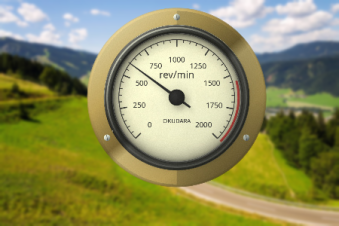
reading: 600; rpm
